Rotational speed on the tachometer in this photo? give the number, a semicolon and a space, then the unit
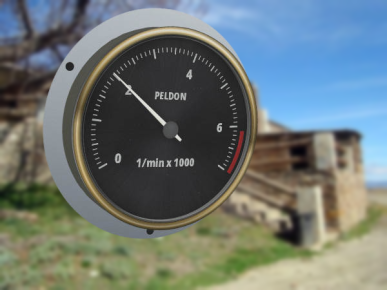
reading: 2000; rpm
